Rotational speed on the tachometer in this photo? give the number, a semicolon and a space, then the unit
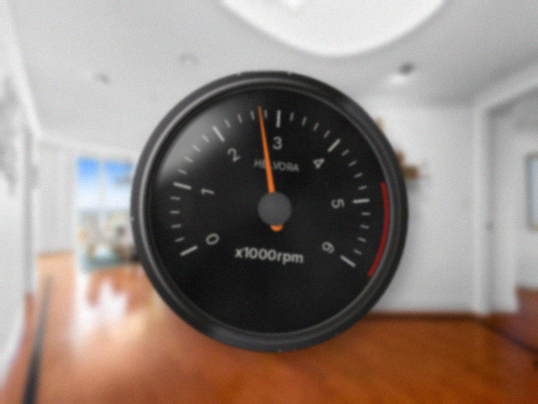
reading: 2700; rpm
